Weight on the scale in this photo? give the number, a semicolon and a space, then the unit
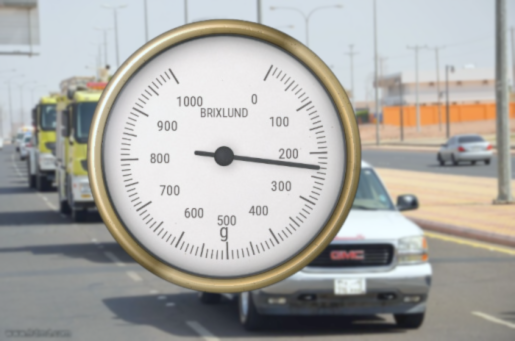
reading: 230; g
